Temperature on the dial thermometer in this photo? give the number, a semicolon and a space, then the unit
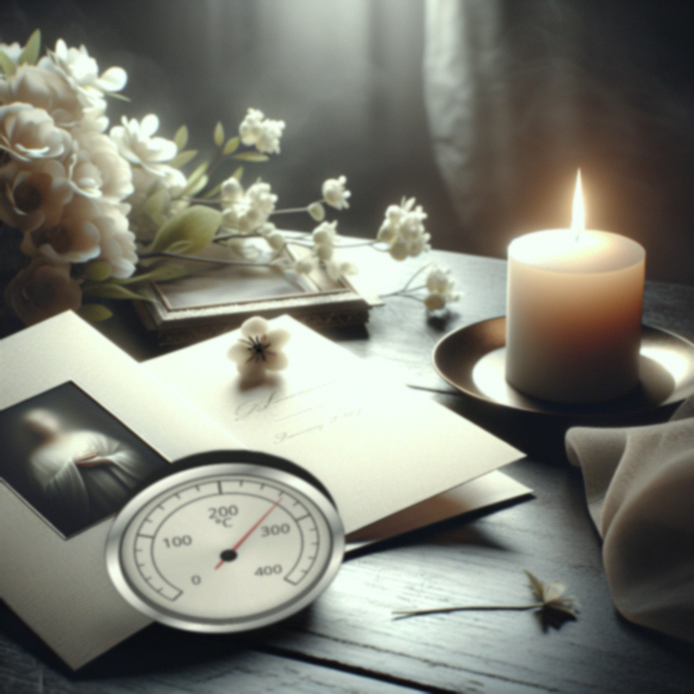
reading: 260; °C
